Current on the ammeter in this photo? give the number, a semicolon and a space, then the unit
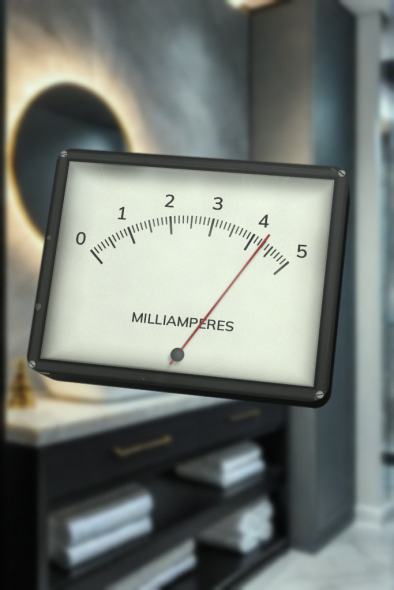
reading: 4.3; mA
